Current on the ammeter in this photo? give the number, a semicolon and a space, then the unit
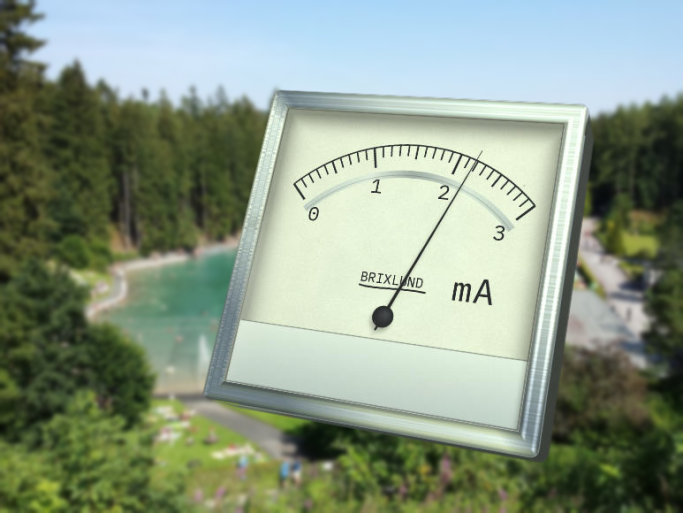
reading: 2.2; mA
